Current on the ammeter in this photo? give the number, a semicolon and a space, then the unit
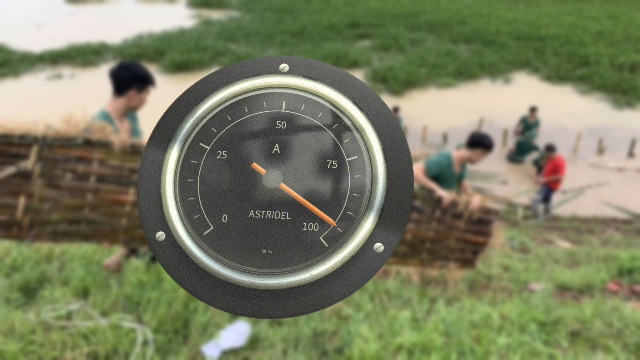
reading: 95; A
